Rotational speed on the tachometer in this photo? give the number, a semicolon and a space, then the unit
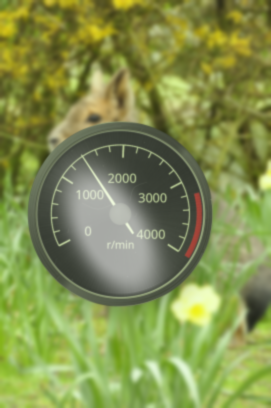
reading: 1400; rpm
